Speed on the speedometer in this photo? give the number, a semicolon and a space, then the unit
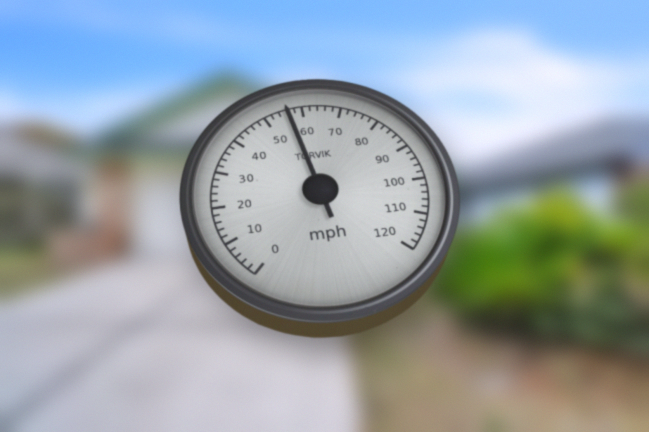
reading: 56; mph
